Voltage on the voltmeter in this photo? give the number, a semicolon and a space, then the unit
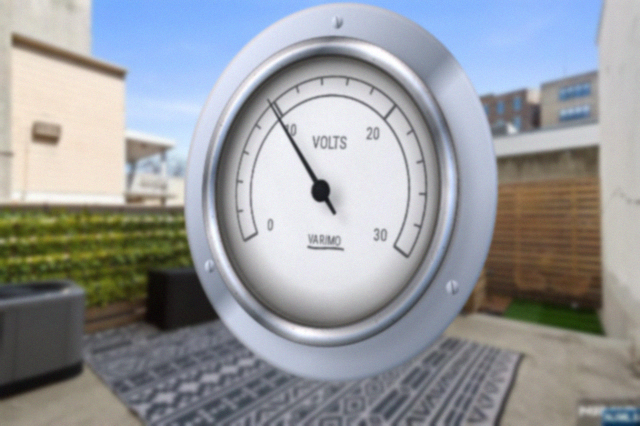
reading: 10; V
